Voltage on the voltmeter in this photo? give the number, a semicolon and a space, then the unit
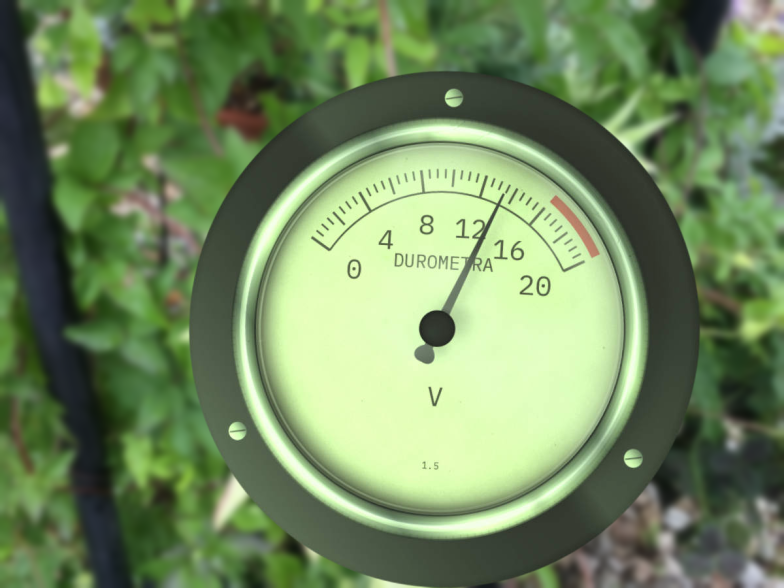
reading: 13.5; V
